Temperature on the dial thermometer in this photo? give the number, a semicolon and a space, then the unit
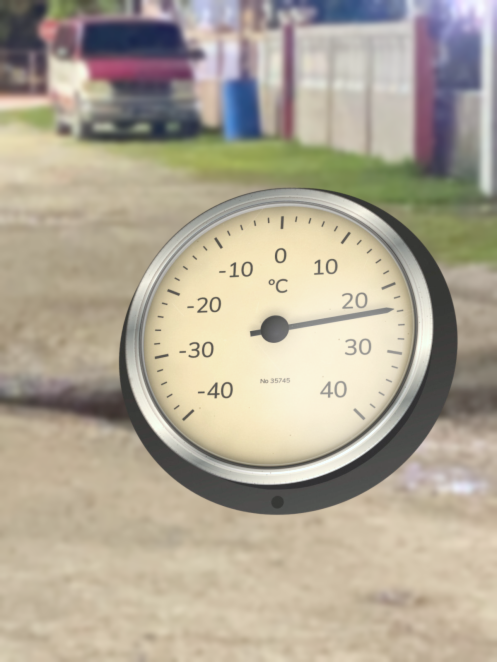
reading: 24; °C
